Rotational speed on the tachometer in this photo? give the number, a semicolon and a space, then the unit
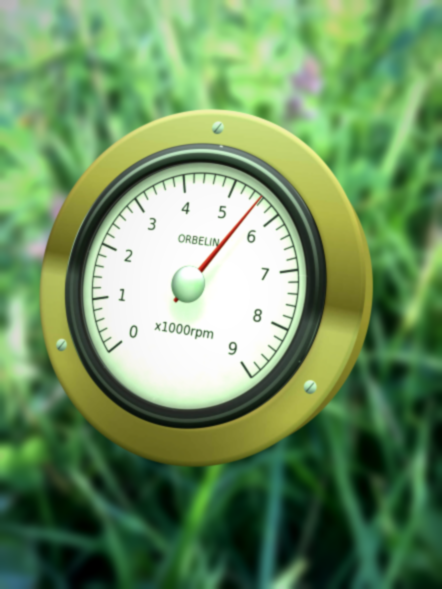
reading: 5600; rpm
